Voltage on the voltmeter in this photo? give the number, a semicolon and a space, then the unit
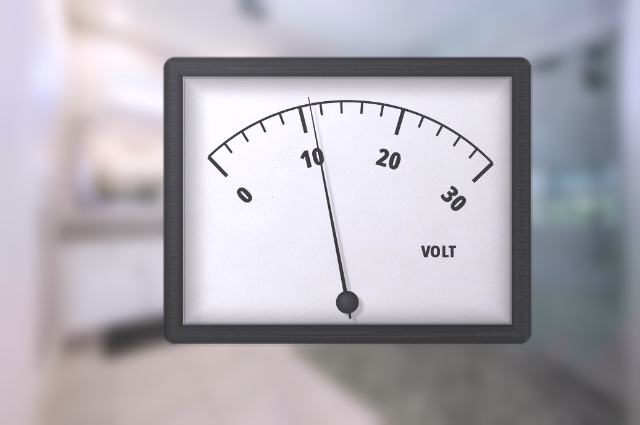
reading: 11; V
